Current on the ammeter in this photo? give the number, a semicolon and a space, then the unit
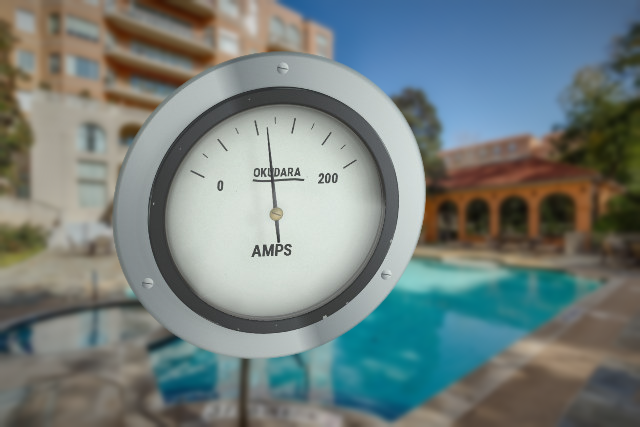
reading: 90; A
